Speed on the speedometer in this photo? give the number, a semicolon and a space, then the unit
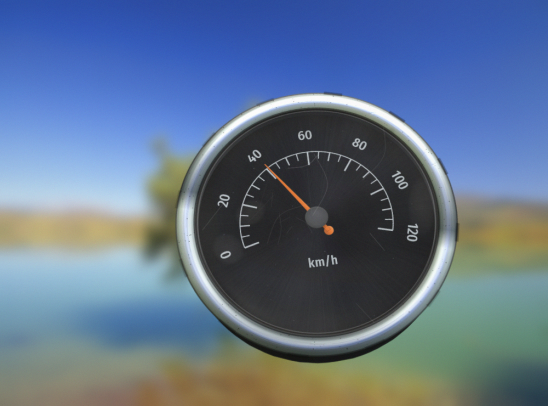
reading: 40; km/h
